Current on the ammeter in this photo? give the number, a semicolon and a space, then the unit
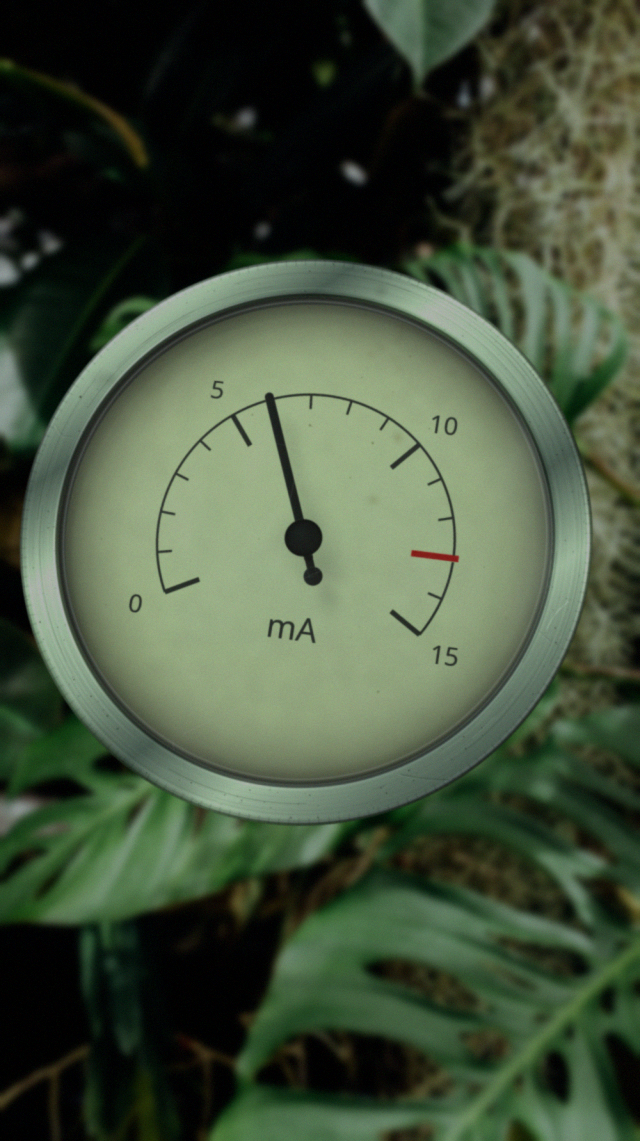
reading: 6; mA
